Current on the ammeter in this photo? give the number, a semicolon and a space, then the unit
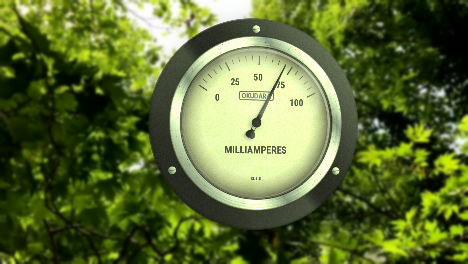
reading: 70; mA
